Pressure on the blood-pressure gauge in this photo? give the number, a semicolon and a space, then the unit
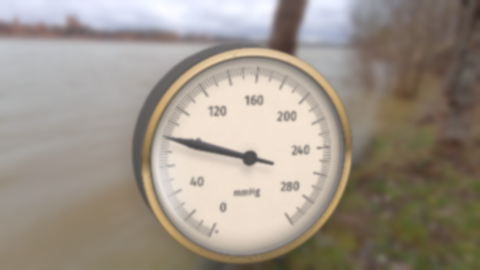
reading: 80; mmHg
